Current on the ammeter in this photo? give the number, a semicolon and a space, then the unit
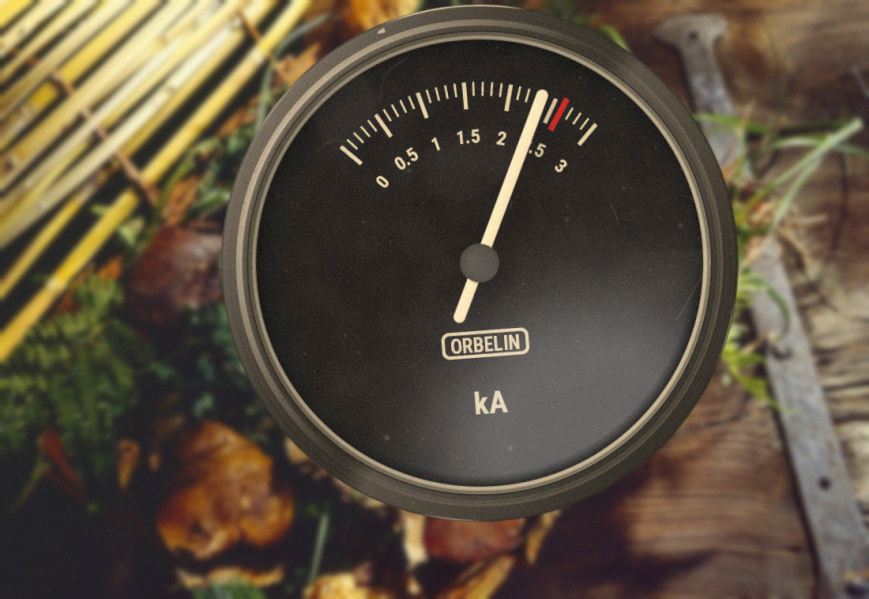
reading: 2.35; kA
